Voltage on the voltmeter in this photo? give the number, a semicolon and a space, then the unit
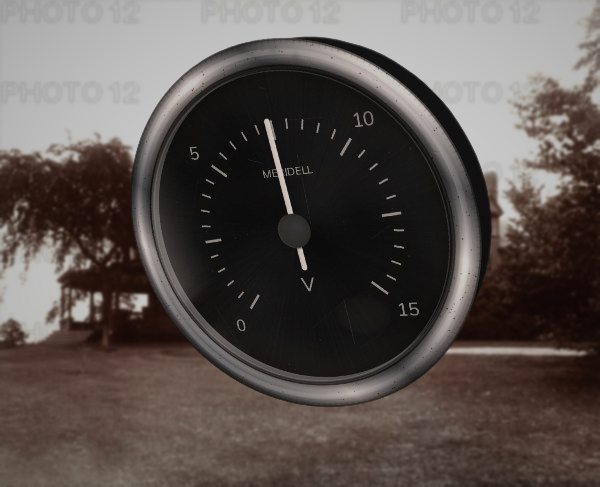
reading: 7.5; V
